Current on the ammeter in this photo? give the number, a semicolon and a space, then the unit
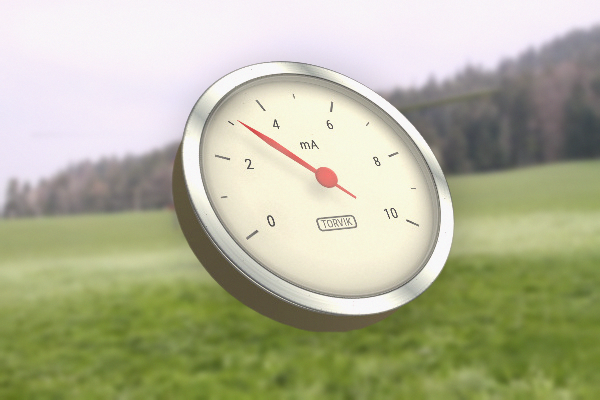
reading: 3; mA
